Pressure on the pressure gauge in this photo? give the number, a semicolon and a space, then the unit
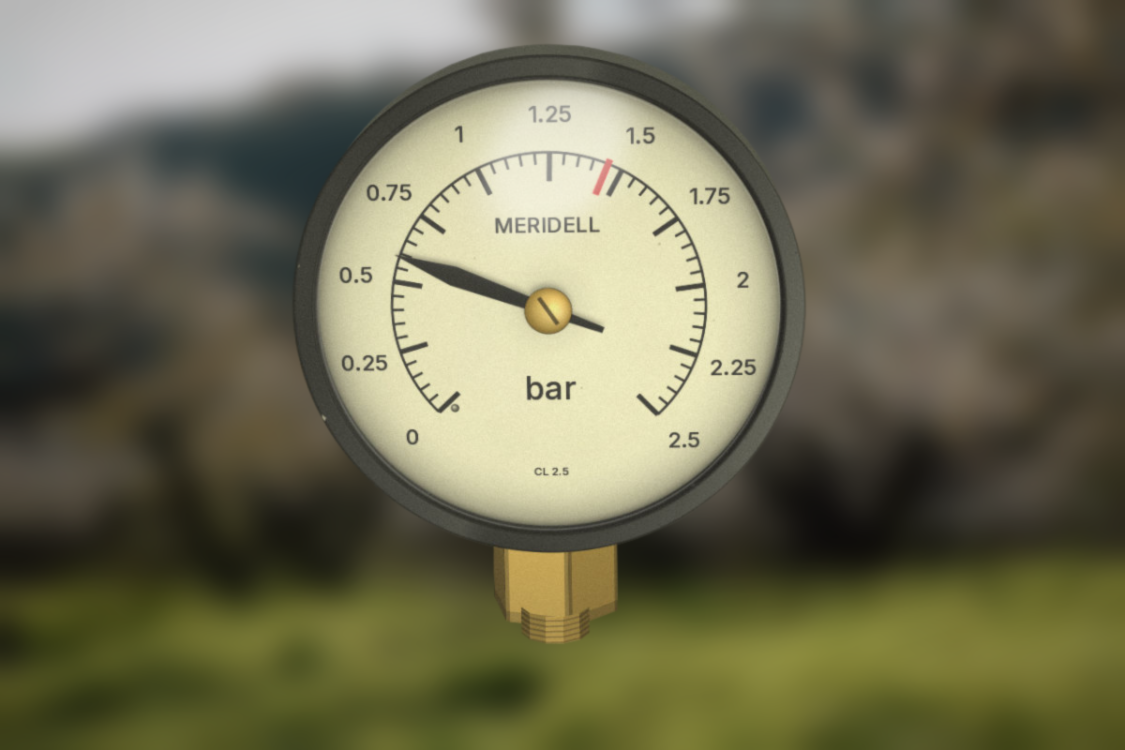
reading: 0.6; bar
